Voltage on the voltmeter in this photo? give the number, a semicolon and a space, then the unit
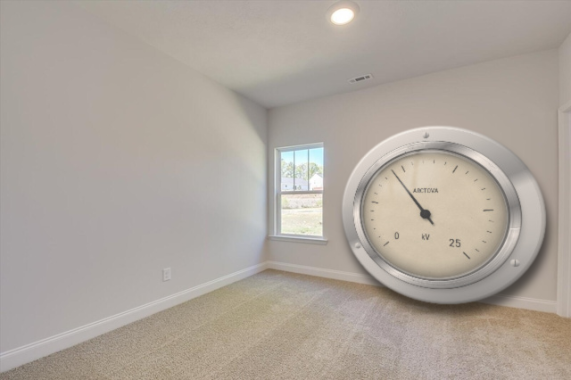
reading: 9; kV
